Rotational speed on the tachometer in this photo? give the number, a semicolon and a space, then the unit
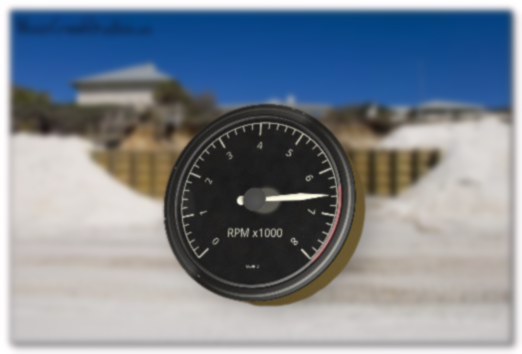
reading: 6600; rpm
